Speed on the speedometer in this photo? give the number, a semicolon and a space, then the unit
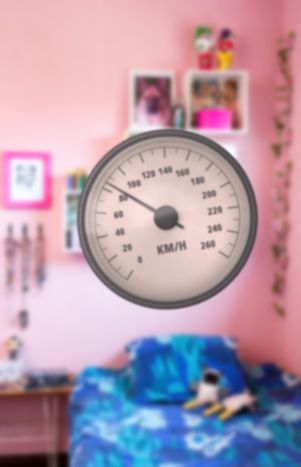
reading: 85; km/h
